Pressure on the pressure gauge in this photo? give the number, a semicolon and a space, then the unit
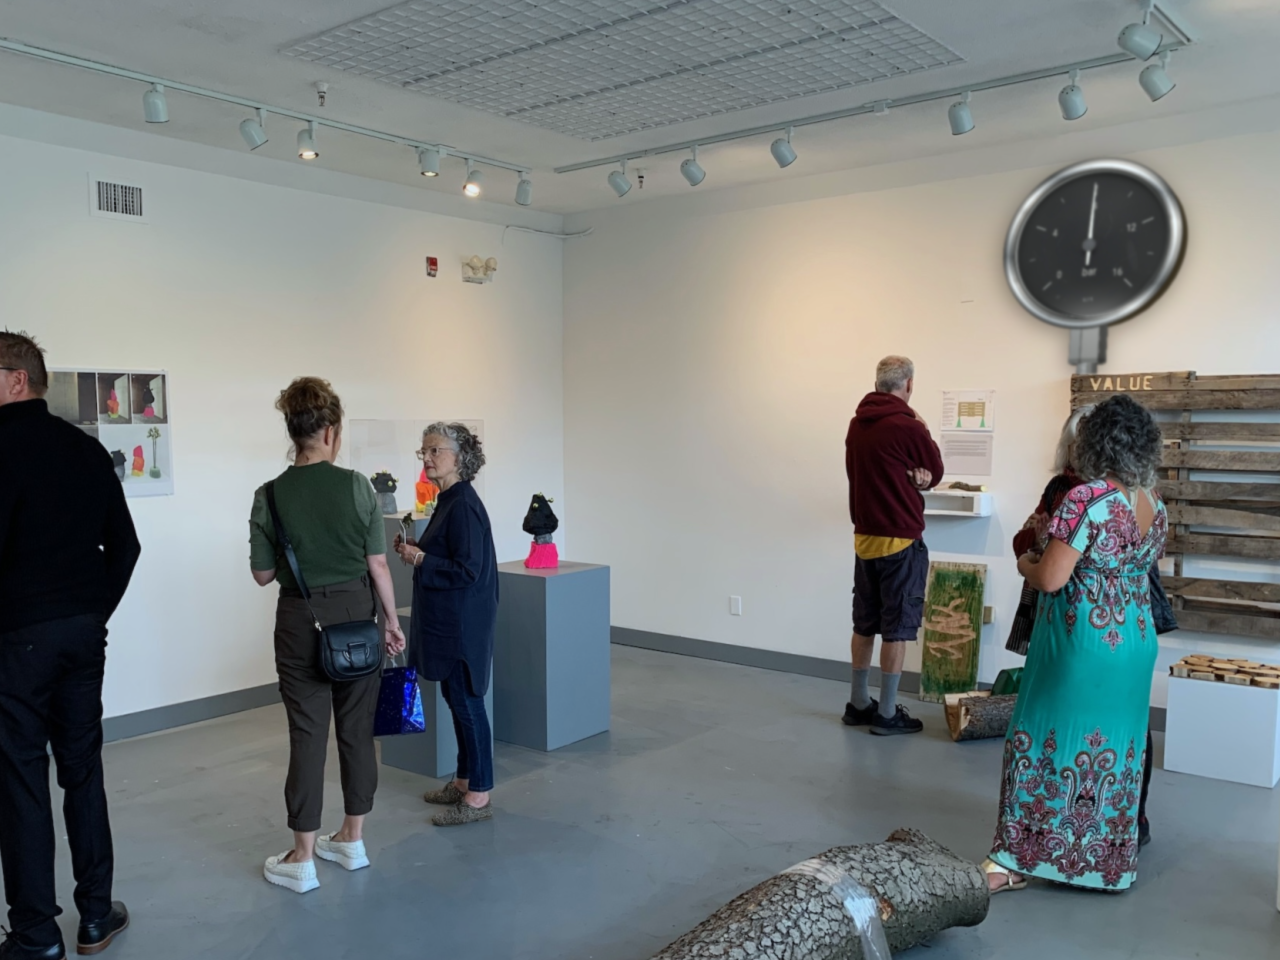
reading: 8; bar
